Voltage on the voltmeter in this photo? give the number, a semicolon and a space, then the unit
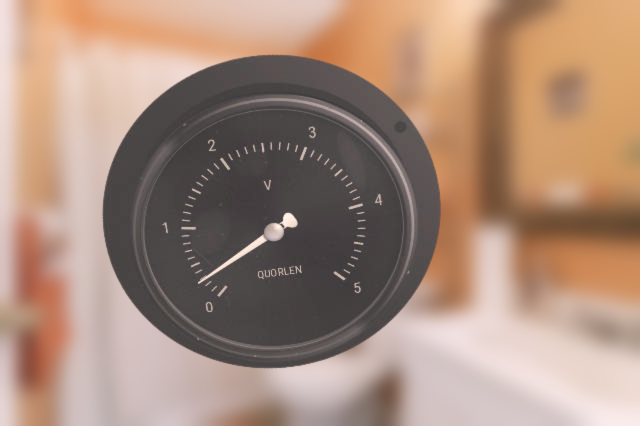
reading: 0.3; V
